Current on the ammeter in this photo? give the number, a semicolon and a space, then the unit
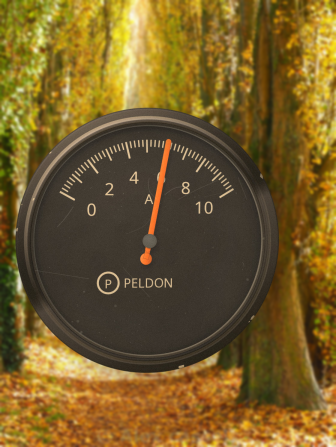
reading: 6; A
